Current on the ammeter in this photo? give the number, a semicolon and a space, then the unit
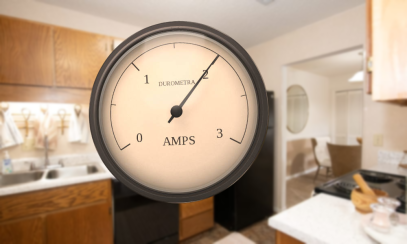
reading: 2; A
